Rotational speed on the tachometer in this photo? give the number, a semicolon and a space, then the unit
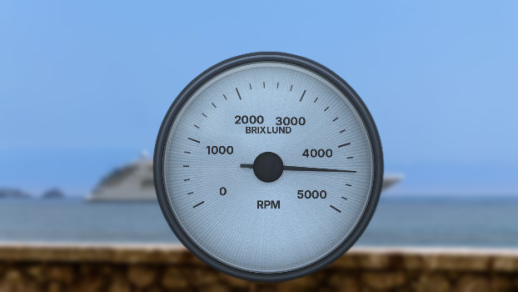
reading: 4400; rpm
